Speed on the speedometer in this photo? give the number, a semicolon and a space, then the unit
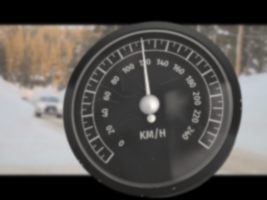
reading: 120; km/h
